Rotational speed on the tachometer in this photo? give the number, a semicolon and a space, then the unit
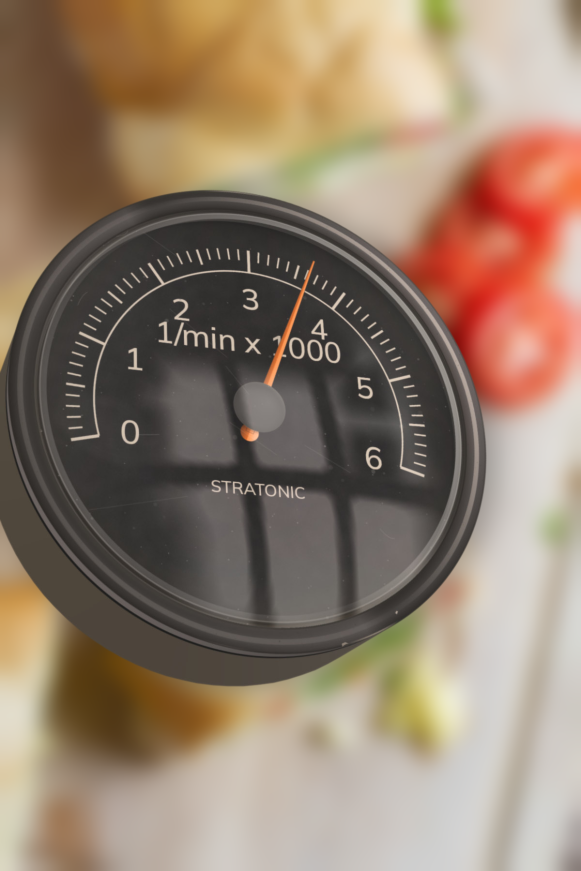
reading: 3600; rpm
